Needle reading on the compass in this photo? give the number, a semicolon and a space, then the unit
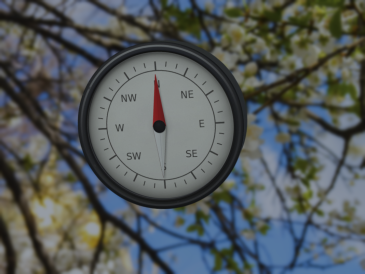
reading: 0; °
